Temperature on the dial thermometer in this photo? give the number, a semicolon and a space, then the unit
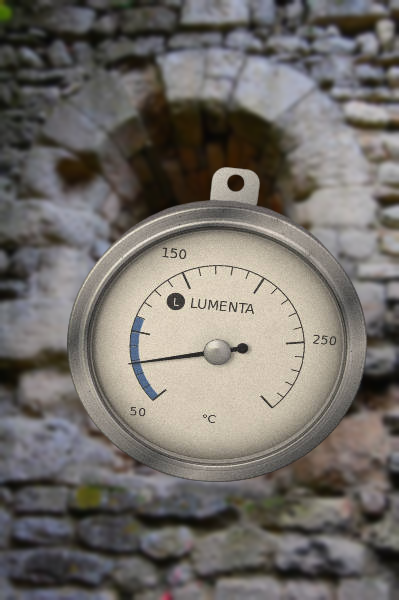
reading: 80; °C
